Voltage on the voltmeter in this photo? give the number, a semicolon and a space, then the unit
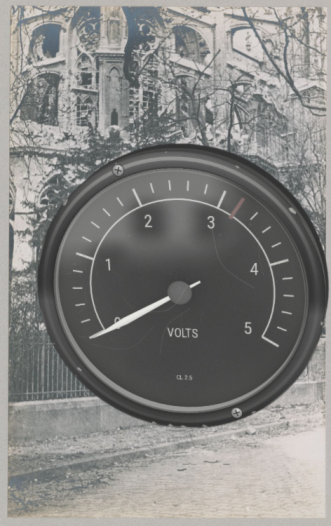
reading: 0; V
